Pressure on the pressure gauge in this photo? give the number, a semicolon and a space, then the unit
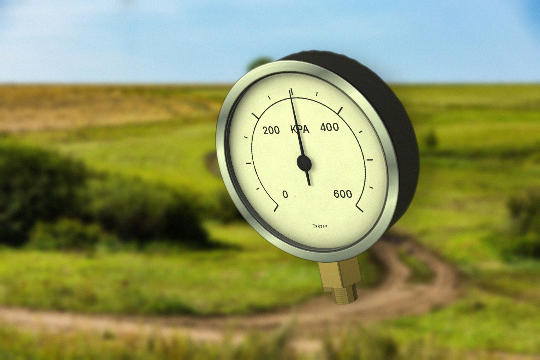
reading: 300; kPa
